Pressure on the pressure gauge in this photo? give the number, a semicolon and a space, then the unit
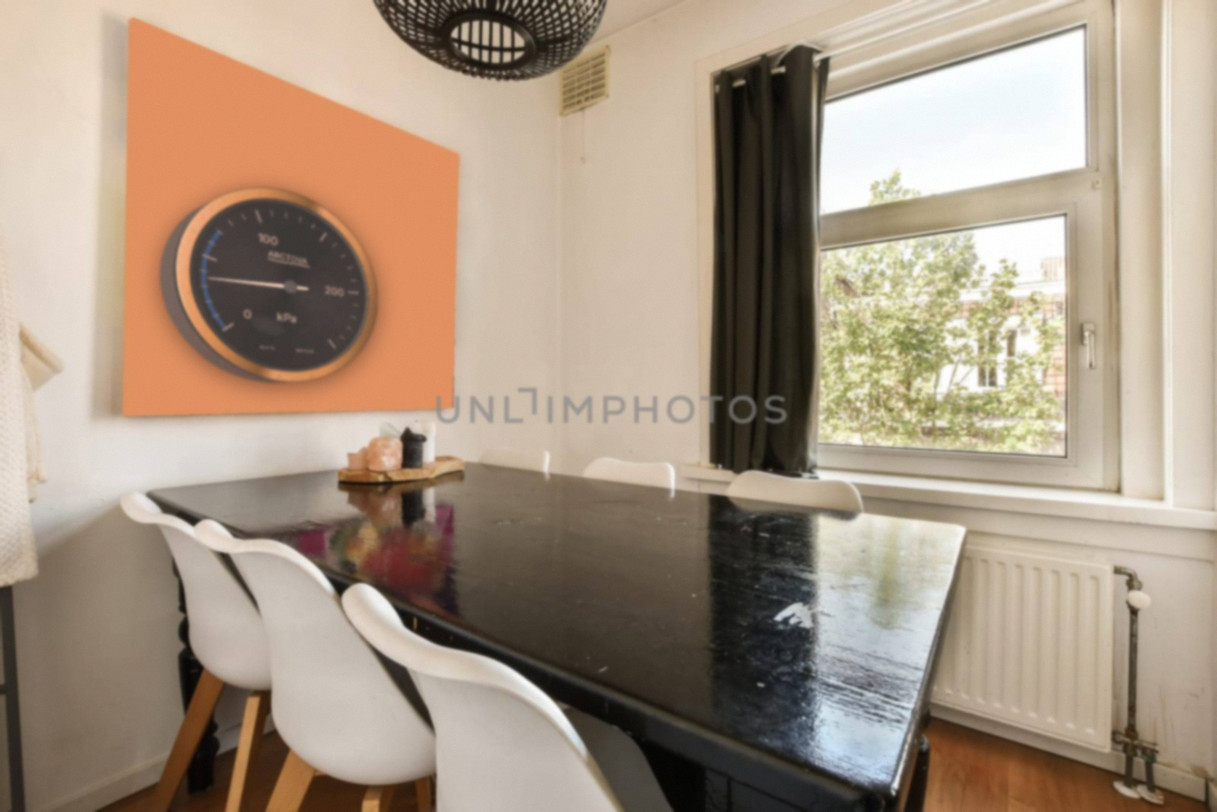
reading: 35; kPa
